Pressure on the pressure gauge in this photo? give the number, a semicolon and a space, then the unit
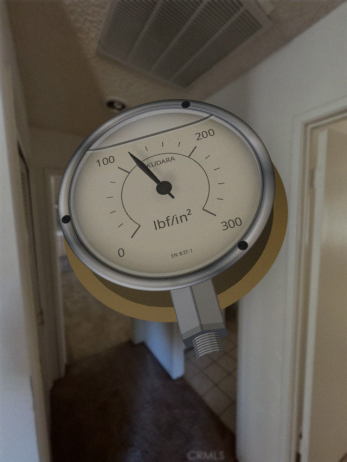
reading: 120; psi
